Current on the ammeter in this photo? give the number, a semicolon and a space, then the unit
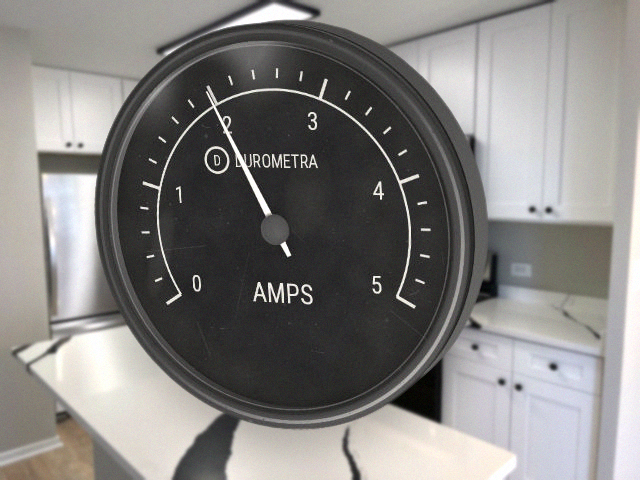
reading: 2; A
